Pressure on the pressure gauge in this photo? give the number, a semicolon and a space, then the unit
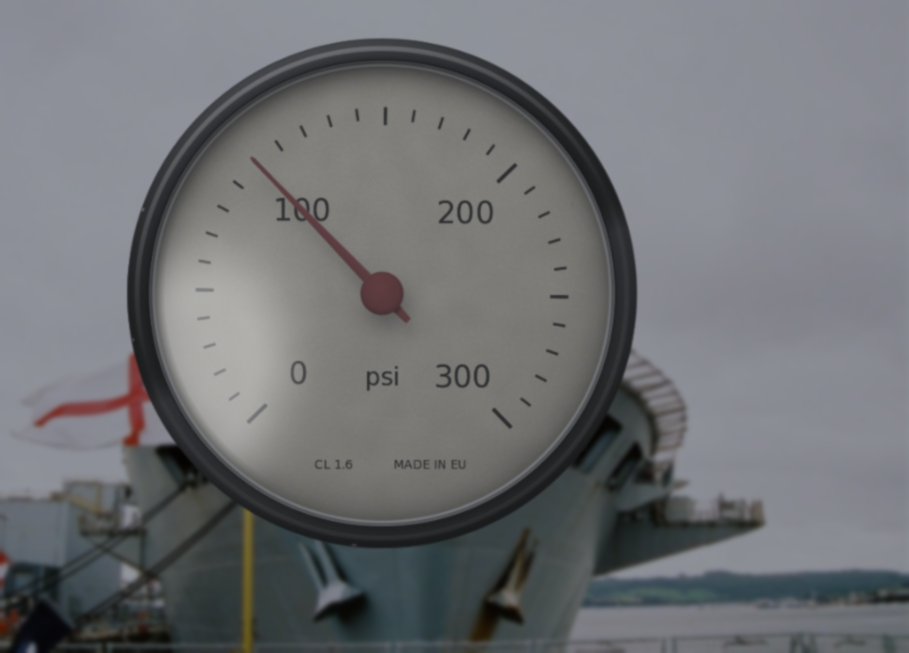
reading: 100; psi
